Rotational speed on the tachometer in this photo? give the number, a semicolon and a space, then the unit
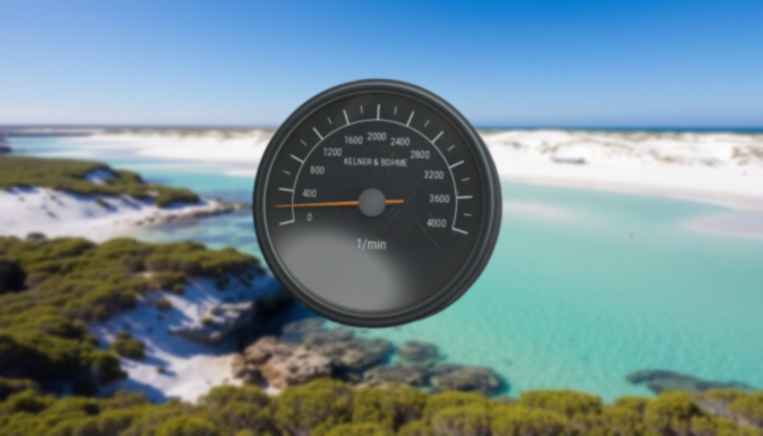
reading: 200; rpm
